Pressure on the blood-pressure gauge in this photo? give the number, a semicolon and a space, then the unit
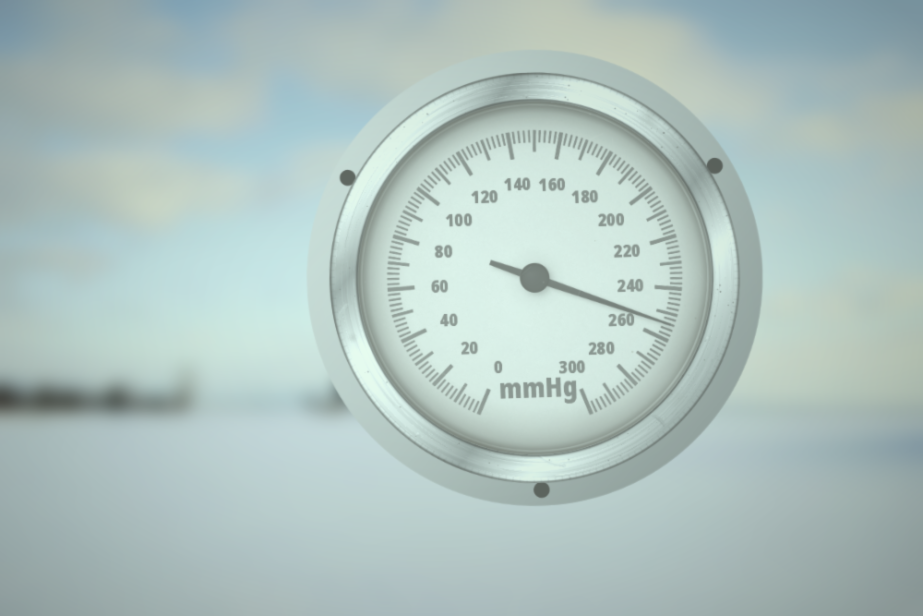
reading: 254; mmHg
